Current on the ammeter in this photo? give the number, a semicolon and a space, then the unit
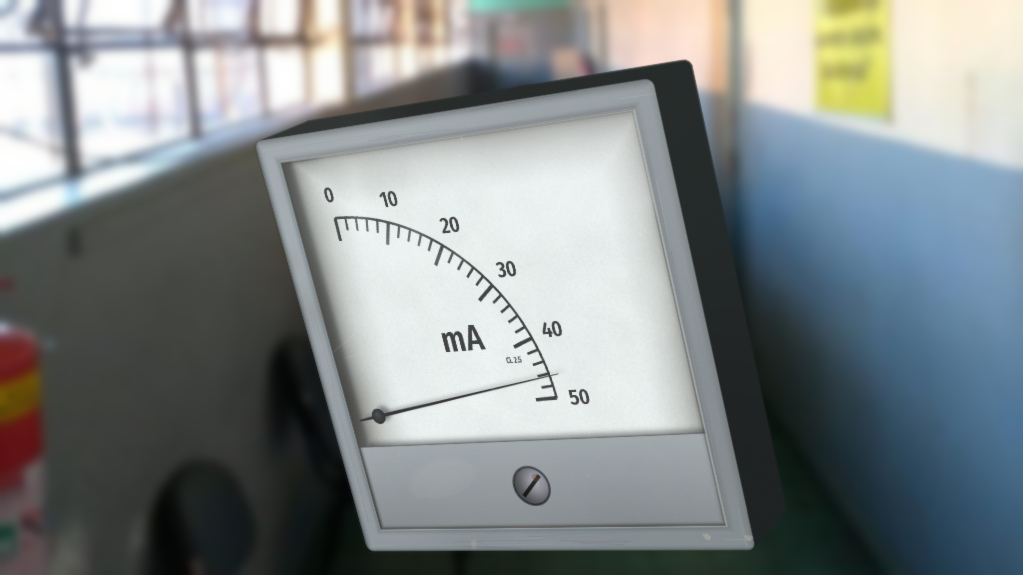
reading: 46; mA
